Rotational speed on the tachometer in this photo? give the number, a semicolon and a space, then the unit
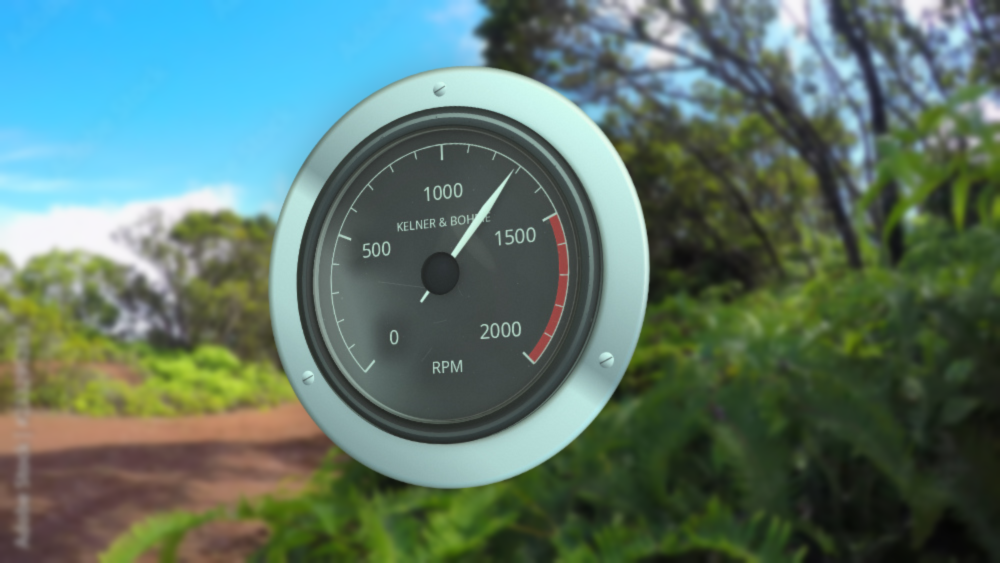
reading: 1300; rpm
